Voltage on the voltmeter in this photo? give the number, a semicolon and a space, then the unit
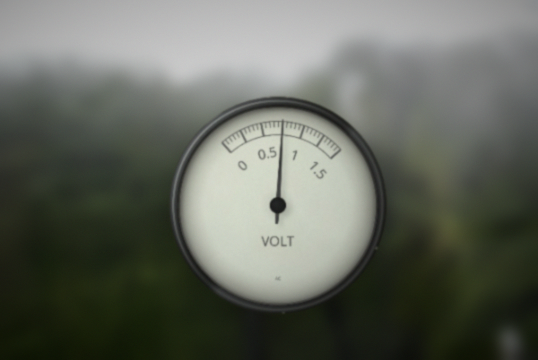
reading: 0.75; V
